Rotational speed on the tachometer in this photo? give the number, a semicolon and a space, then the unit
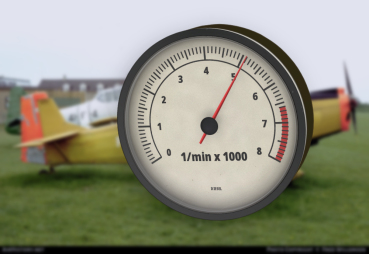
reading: 5100; rpm
